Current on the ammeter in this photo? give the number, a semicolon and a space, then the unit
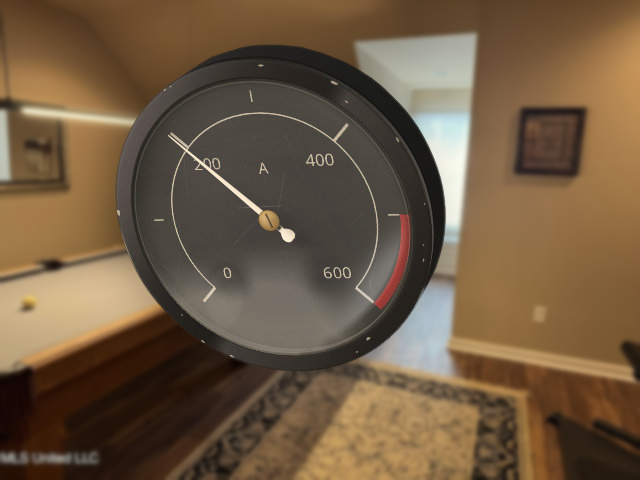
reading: 200; A
